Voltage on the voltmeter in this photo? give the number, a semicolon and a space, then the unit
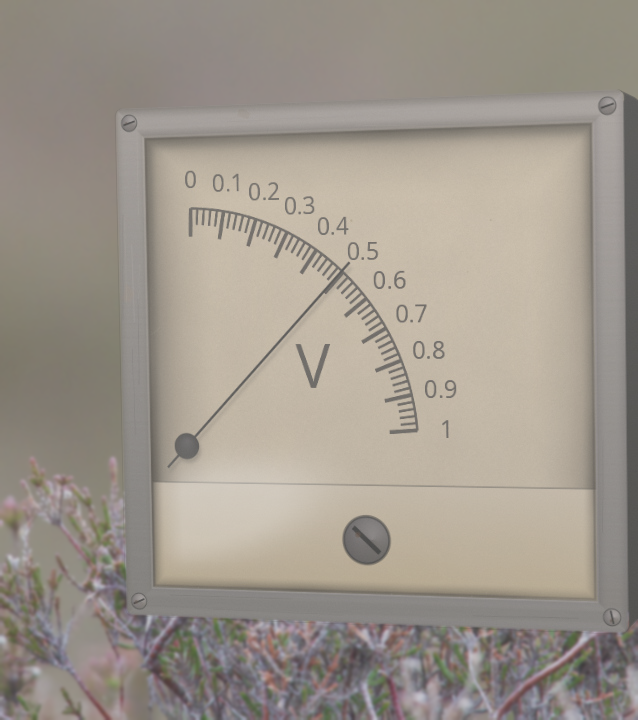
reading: 0.5; V
